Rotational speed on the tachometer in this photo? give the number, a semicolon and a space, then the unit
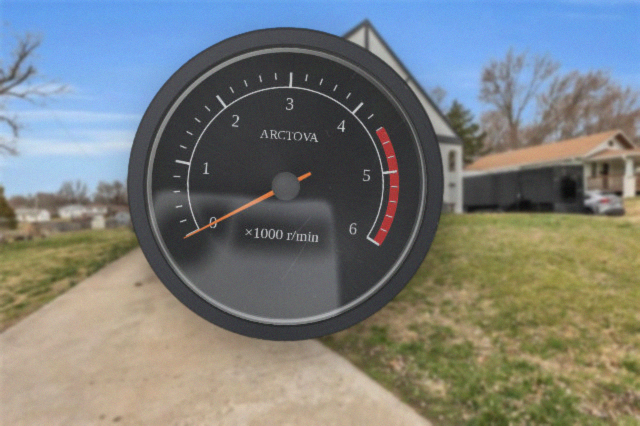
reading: 0; rpm
